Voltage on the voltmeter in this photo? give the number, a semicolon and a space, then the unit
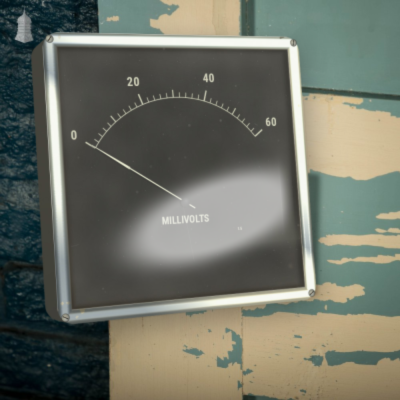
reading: 0; mV
